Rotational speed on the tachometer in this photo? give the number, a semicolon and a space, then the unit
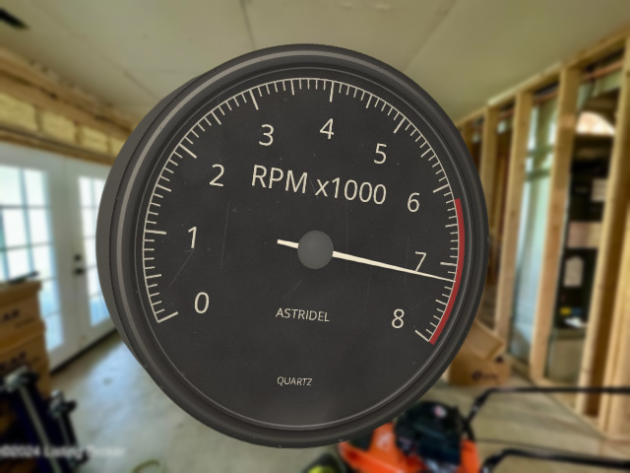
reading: 7200; rpm
